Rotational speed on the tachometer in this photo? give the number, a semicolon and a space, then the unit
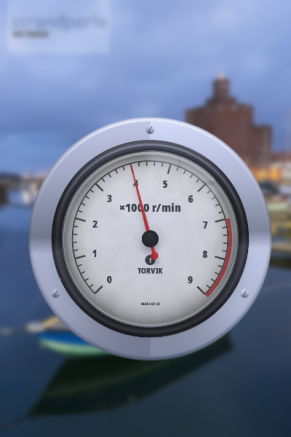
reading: 4000; rpm
